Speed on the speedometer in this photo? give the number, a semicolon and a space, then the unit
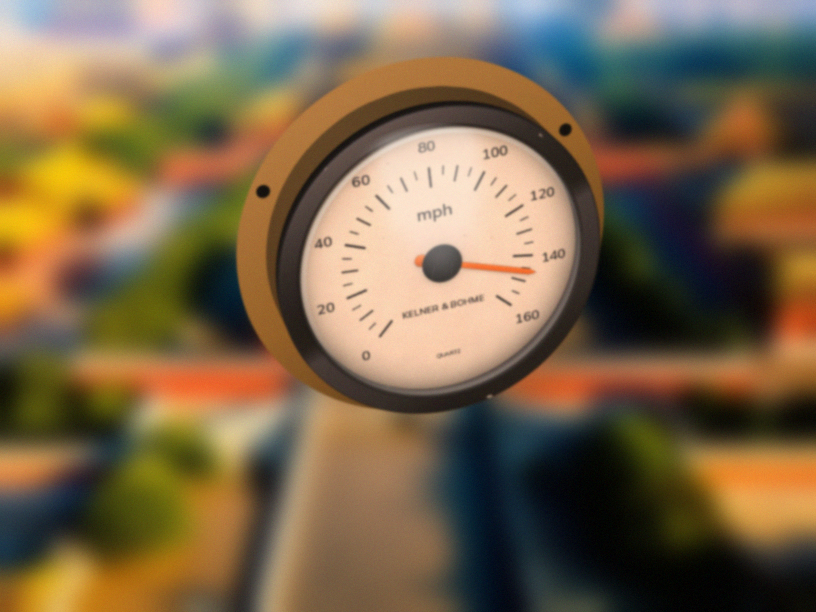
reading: 145; mph
